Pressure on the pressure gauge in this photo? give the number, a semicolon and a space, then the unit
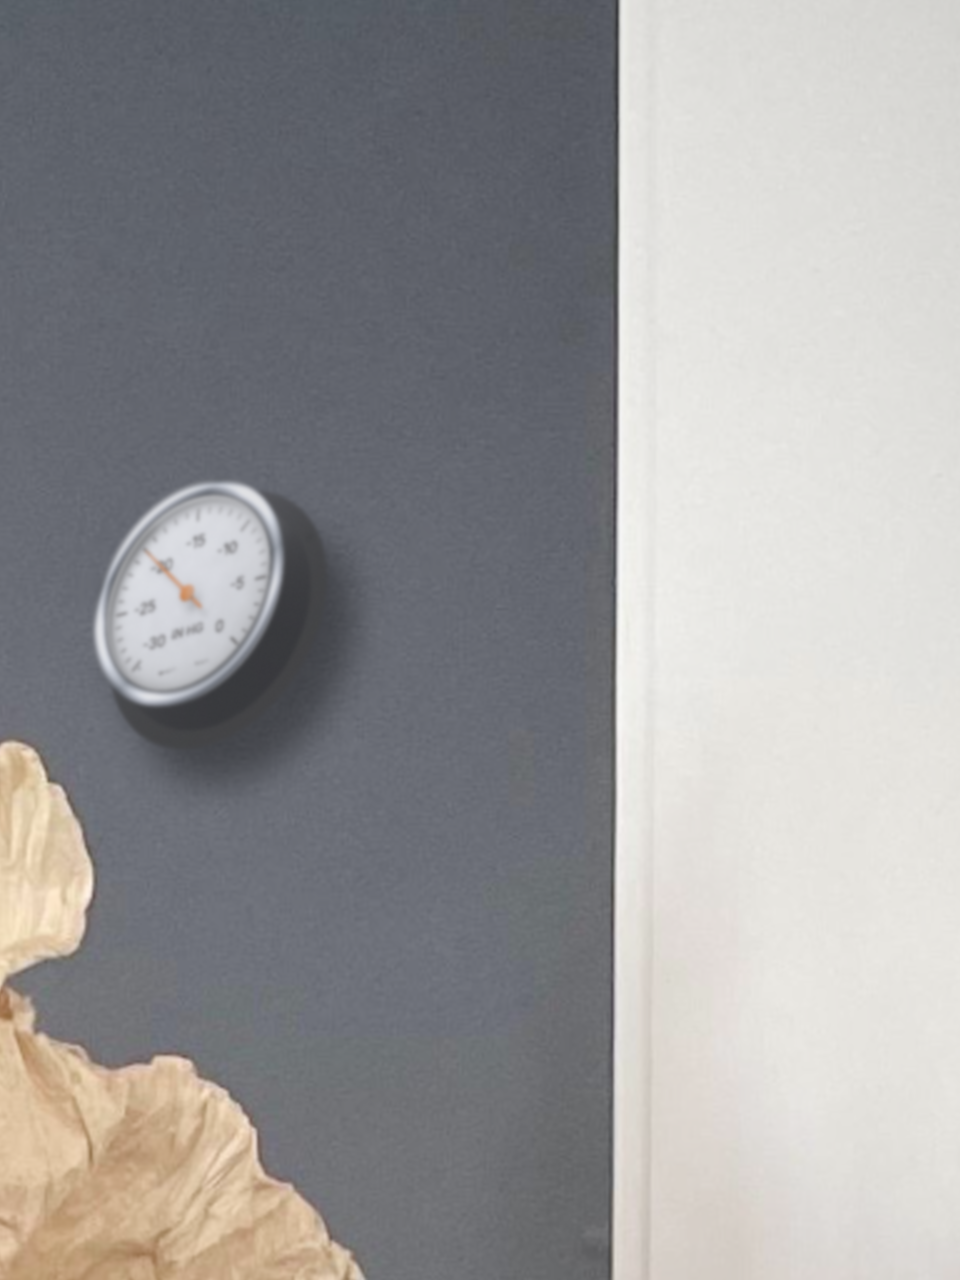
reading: -20; inHg
